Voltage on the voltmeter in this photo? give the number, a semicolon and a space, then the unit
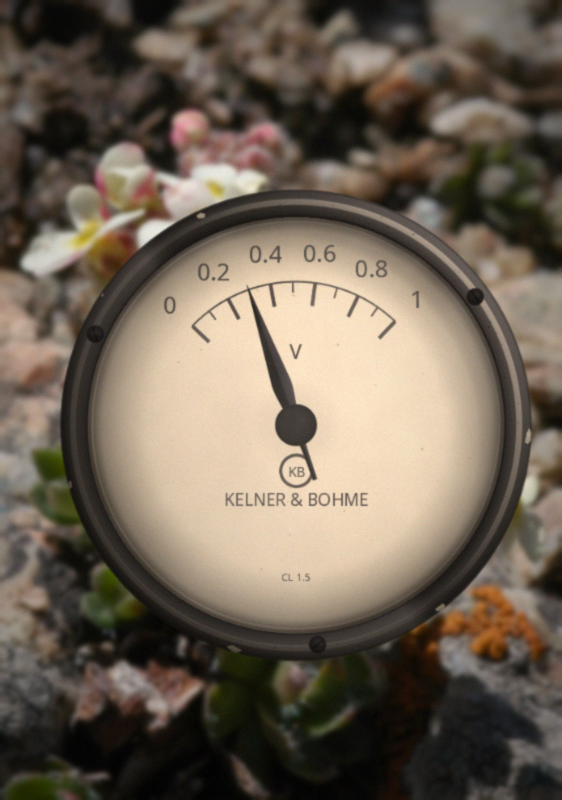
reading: 0.3; V
